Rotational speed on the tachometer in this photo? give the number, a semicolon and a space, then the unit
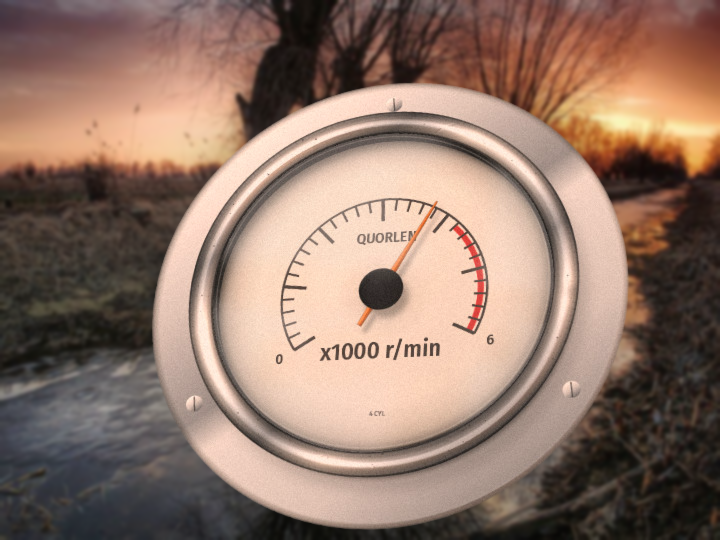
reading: 3800; rpm
